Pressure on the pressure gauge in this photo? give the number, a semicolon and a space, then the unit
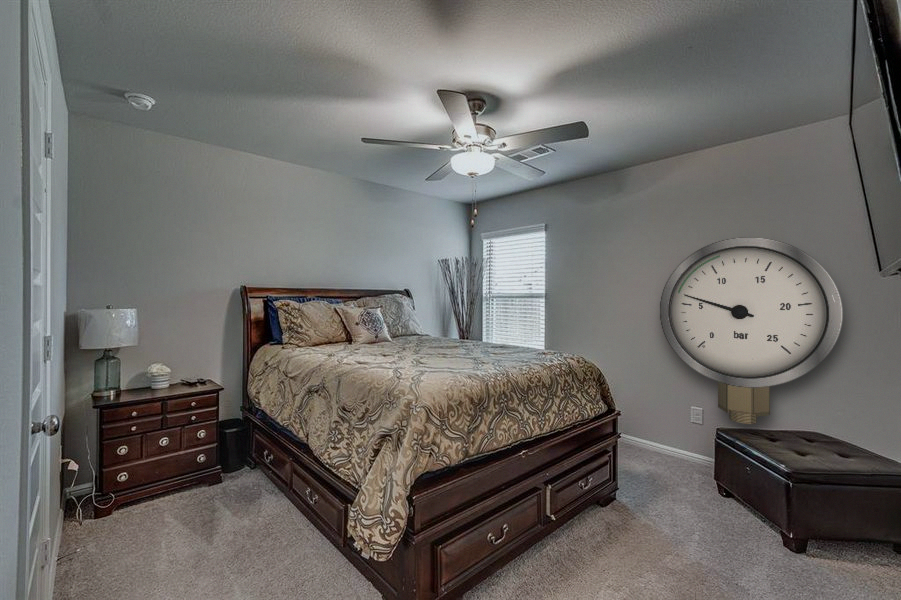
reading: 6; bar
